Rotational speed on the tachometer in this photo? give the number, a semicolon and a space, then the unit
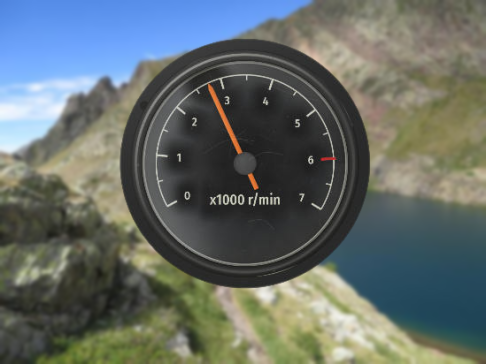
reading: 2750; rpm
